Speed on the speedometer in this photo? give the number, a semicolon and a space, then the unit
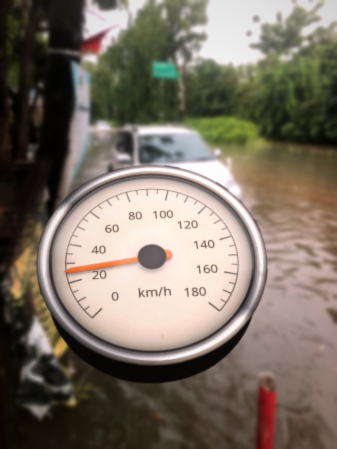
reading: 25; km/h
